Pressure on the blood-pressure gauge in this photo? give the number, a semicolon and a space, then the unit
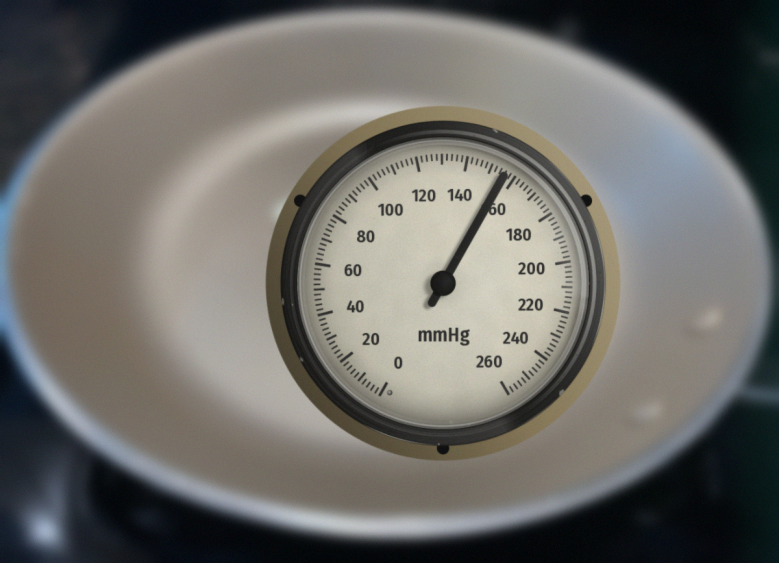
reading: 156; mmHg
